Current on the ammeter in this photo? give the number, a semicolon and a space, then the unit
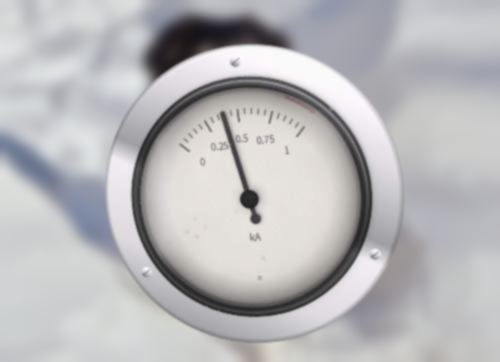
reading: 0.4; kA
